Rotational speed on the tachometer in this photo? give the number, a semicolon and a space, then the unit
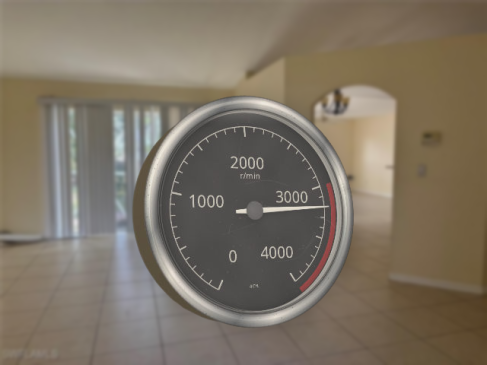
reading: 3200; rpm
